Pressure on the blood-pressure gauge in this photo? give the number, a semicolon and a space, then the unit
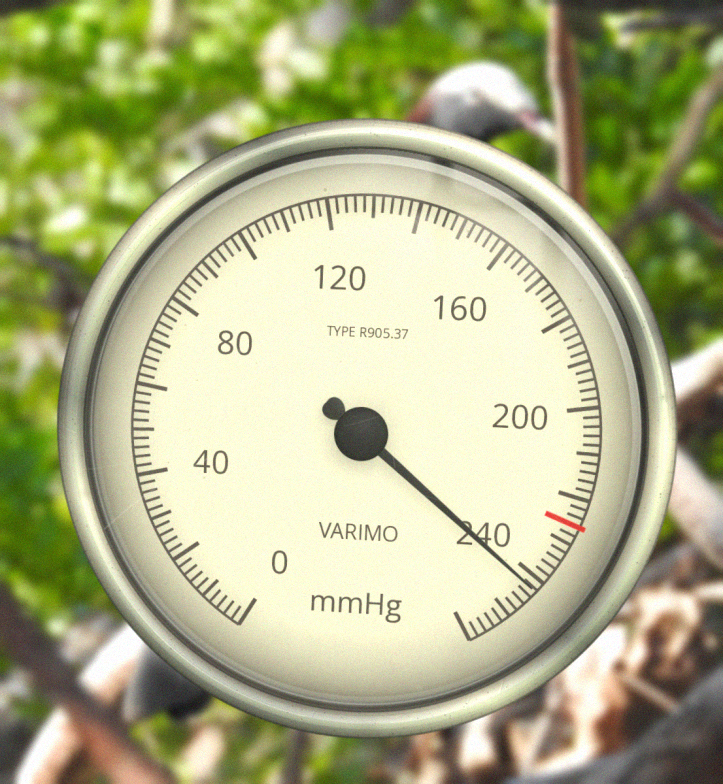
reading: 242; mmHg
